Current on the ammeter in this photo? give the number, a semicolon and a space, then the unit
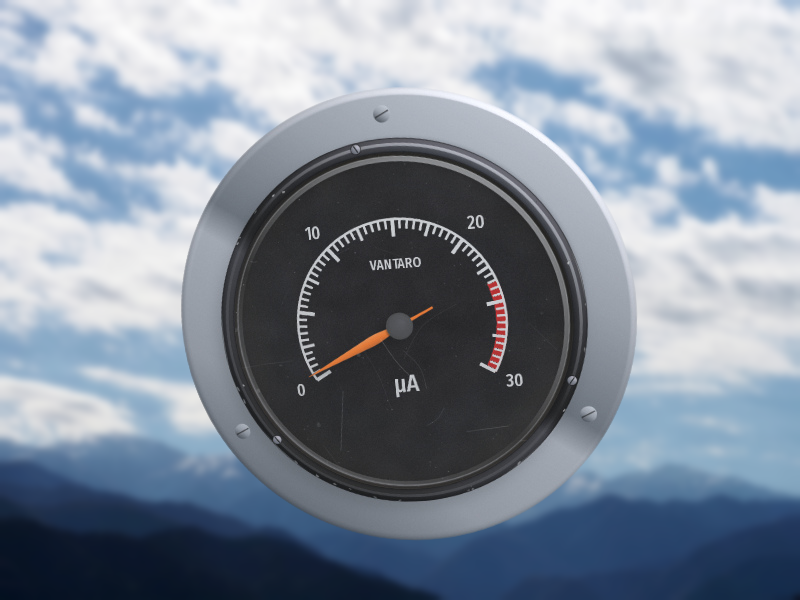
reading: 0.5; µA
